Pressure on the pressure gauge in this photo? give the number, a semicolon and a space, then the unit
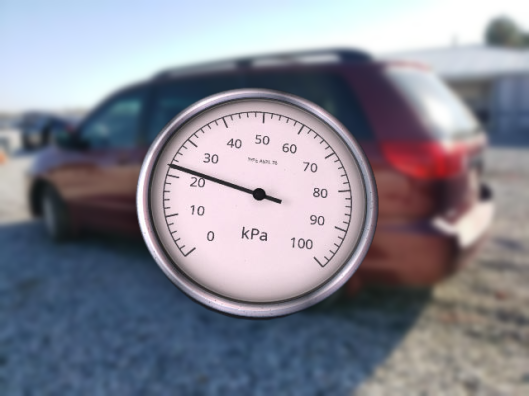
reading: 22; kPa
